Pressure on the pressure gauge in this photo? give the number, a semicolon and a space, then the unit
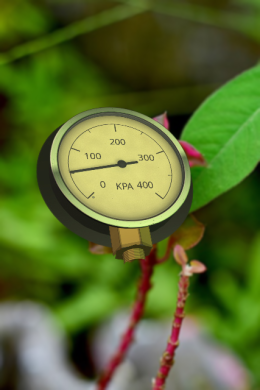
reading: 50; kPa
